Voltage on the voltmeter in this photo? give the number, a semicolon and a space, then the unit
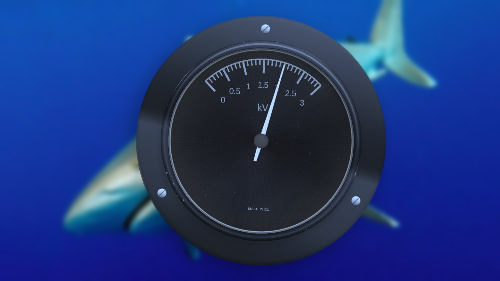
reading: 2; kV
